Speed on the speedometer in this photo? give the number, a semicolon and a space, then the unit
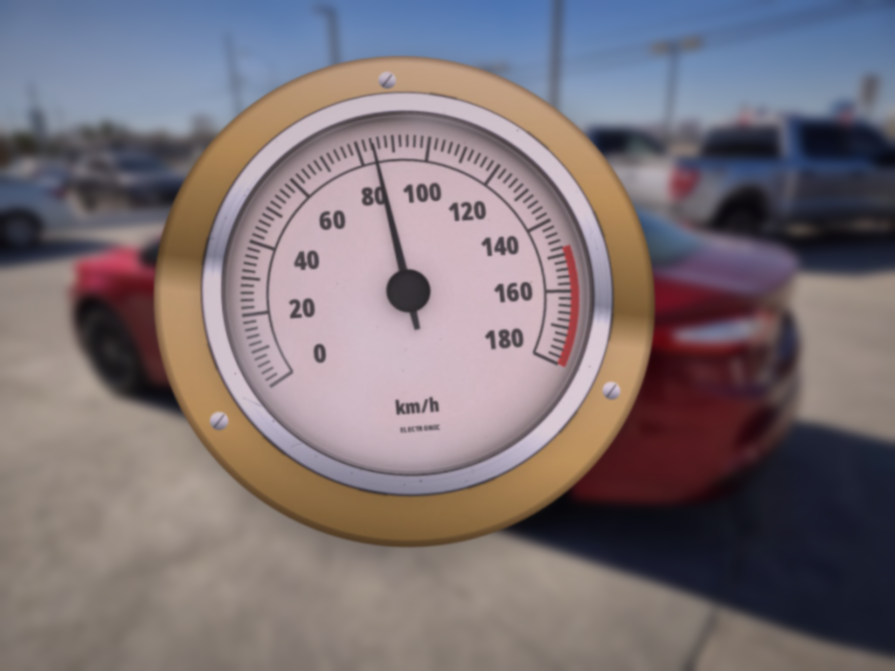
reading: 84; km/h
